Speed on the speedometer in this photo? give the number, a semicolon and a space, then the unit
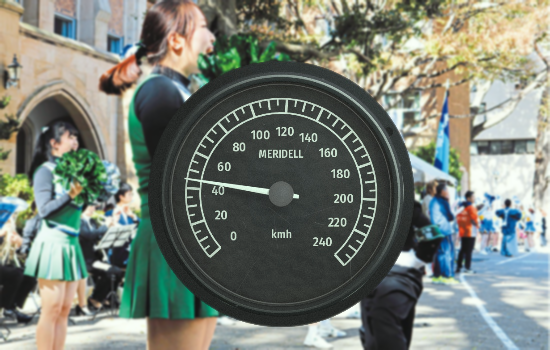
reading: 45; km/h
